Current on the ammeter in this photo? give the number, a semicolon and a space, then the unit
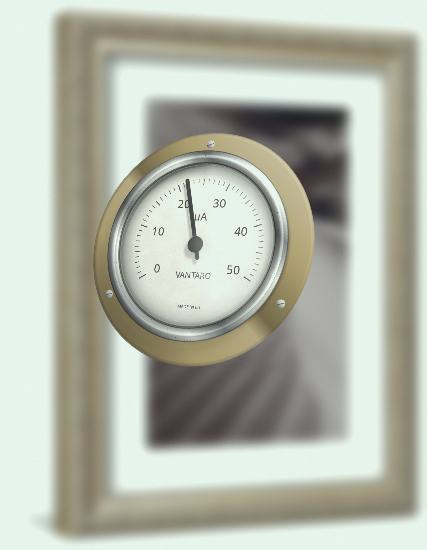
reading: 22; µA
